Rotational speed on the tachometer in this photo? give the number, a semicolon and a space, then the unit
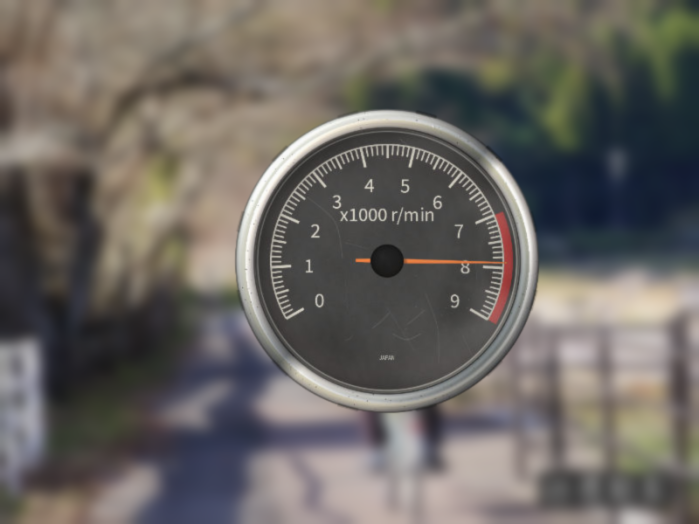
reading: 7900; rpm
